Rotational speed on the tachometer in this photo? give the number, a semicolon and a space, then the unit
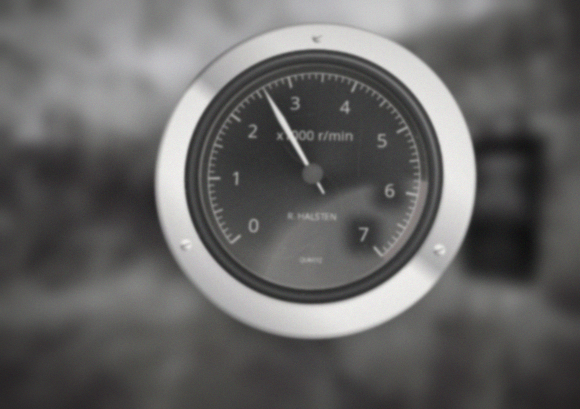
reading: 2600; rpm
